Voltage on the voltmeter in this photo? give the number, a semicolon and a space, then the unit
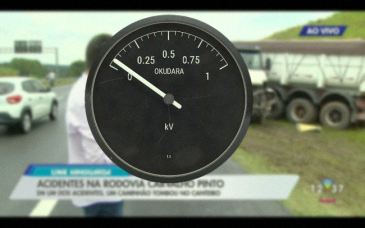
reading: 0.05; kV
